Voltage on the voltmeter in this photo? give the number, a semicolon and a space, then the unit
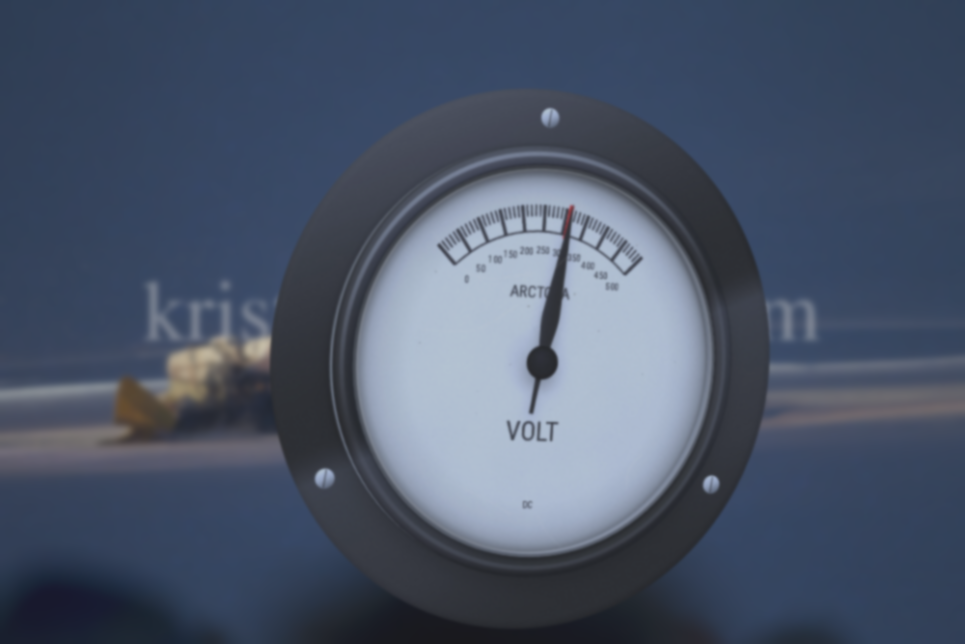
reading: 300; V
